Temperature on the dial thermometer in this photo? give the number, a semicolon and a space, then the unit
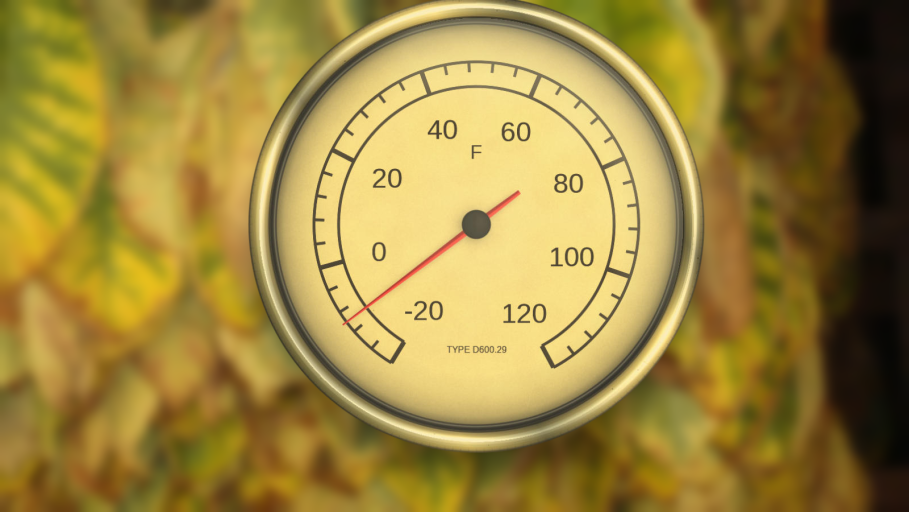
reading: -10; °F
